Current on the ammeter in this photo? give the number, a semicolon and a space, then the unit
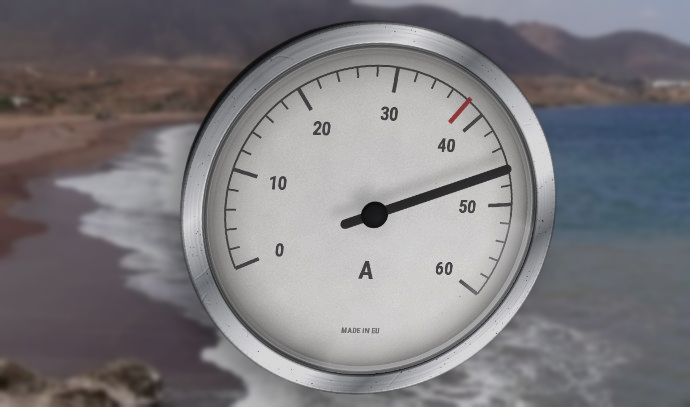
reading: 46; A
